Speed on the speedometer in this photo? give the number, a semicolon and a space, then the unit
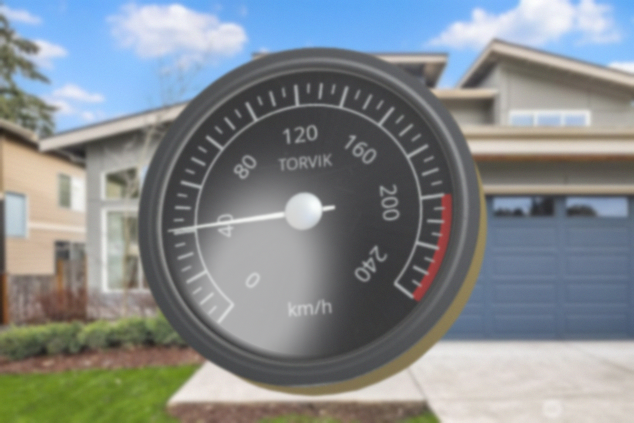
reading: 40; km/h
